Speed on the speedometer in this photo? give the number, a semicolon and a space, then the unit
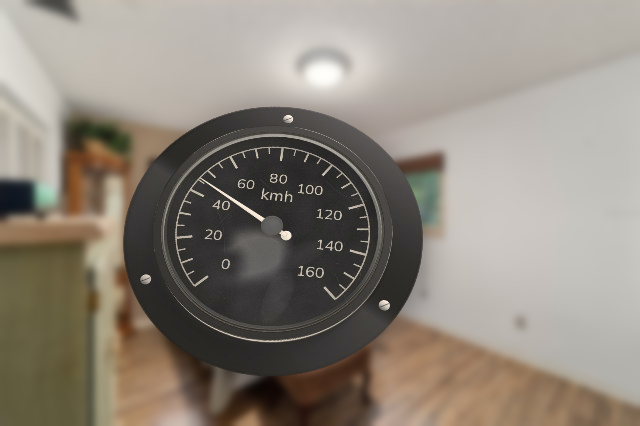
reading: 45; km/h
